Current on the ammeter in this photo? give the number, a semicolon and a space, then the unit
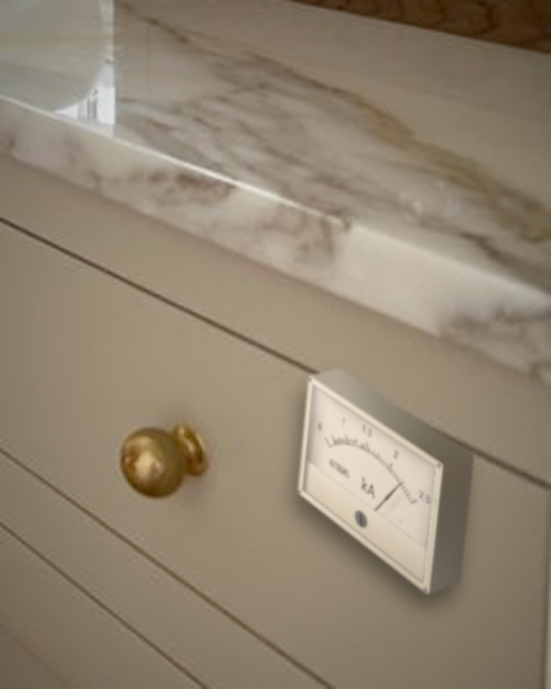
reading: 2.25; kA
